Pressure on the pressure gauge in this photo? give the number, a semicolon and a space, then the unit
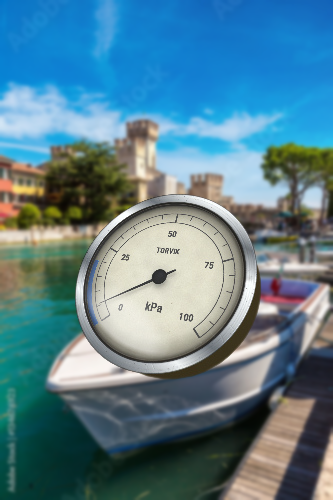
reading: 5; kPa
